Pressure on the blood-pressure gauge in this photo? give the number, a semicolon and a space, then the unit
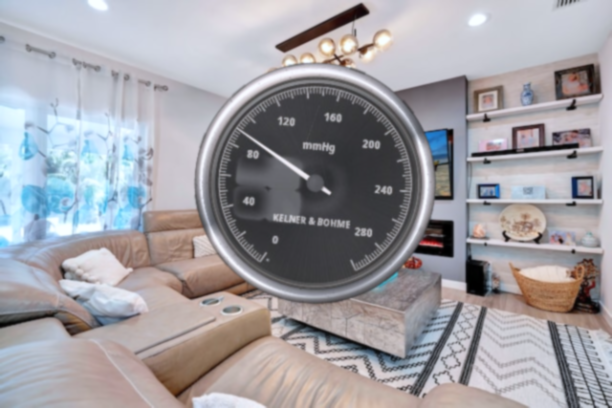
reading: 90; mmHg
